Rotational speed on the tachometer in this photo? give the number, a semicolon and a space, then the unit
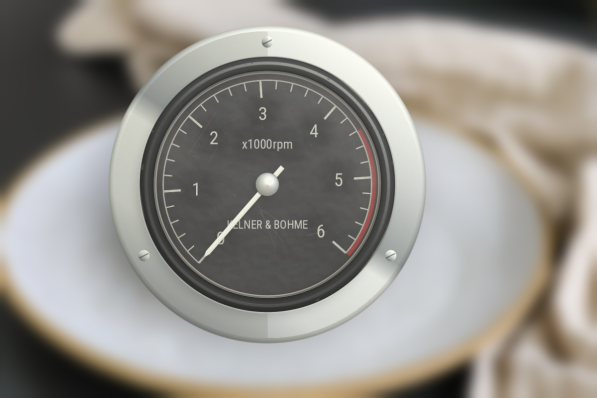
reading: 0; rpm
